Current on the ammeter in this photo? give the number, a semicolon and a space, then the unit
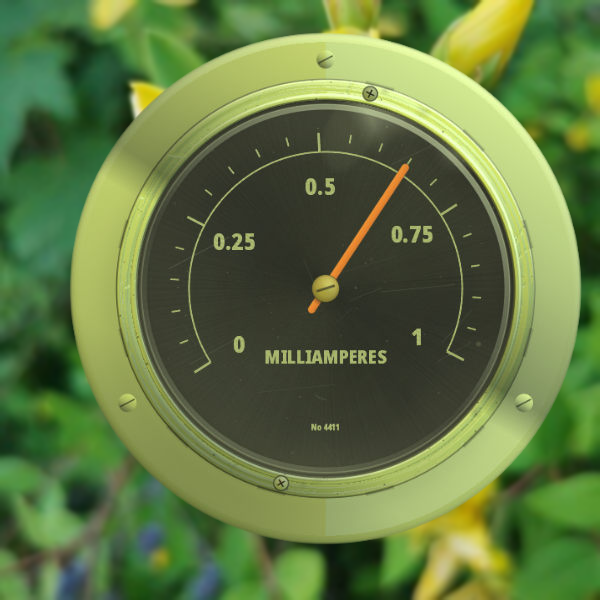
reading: 0.65; mA
